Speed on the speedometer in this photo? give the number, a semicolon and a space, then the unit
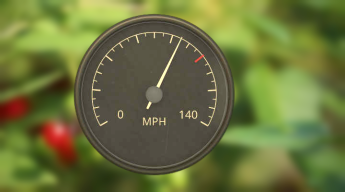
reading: 85; mph
